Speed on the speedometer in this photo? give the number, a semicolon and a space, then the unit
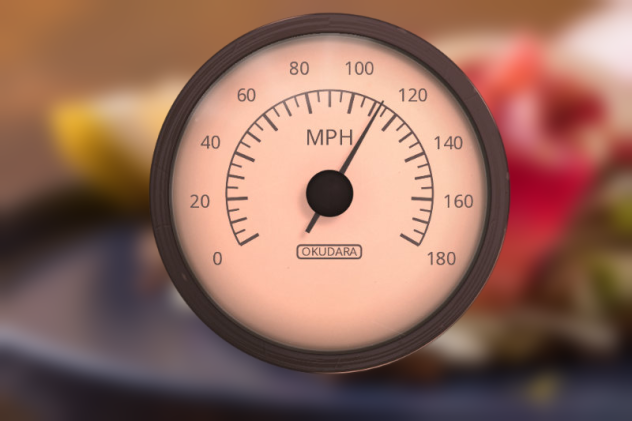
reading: 112.5; mph
